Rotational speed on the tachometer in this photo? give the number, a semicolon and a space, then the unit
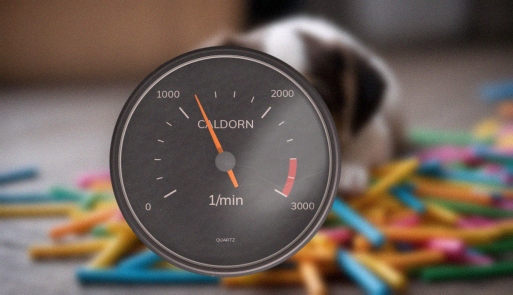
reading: 1200; rpm
